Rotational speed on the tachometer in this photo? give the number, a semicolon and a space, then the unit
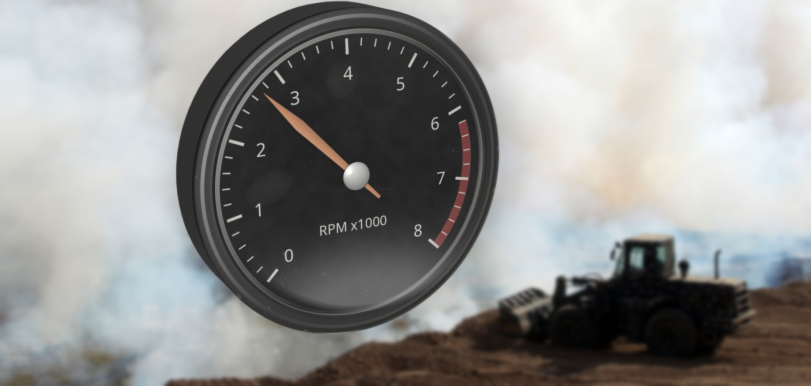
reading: 2700; rpm
